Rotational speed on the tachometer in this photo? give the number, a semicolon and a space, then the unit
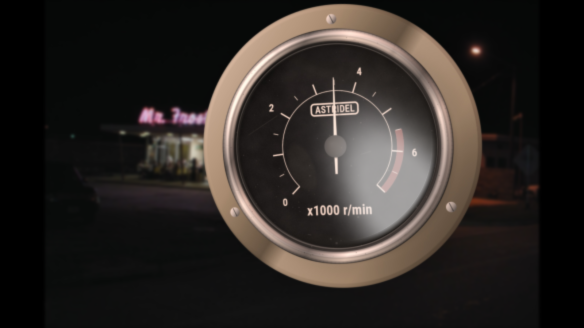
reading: 3500; rpm
